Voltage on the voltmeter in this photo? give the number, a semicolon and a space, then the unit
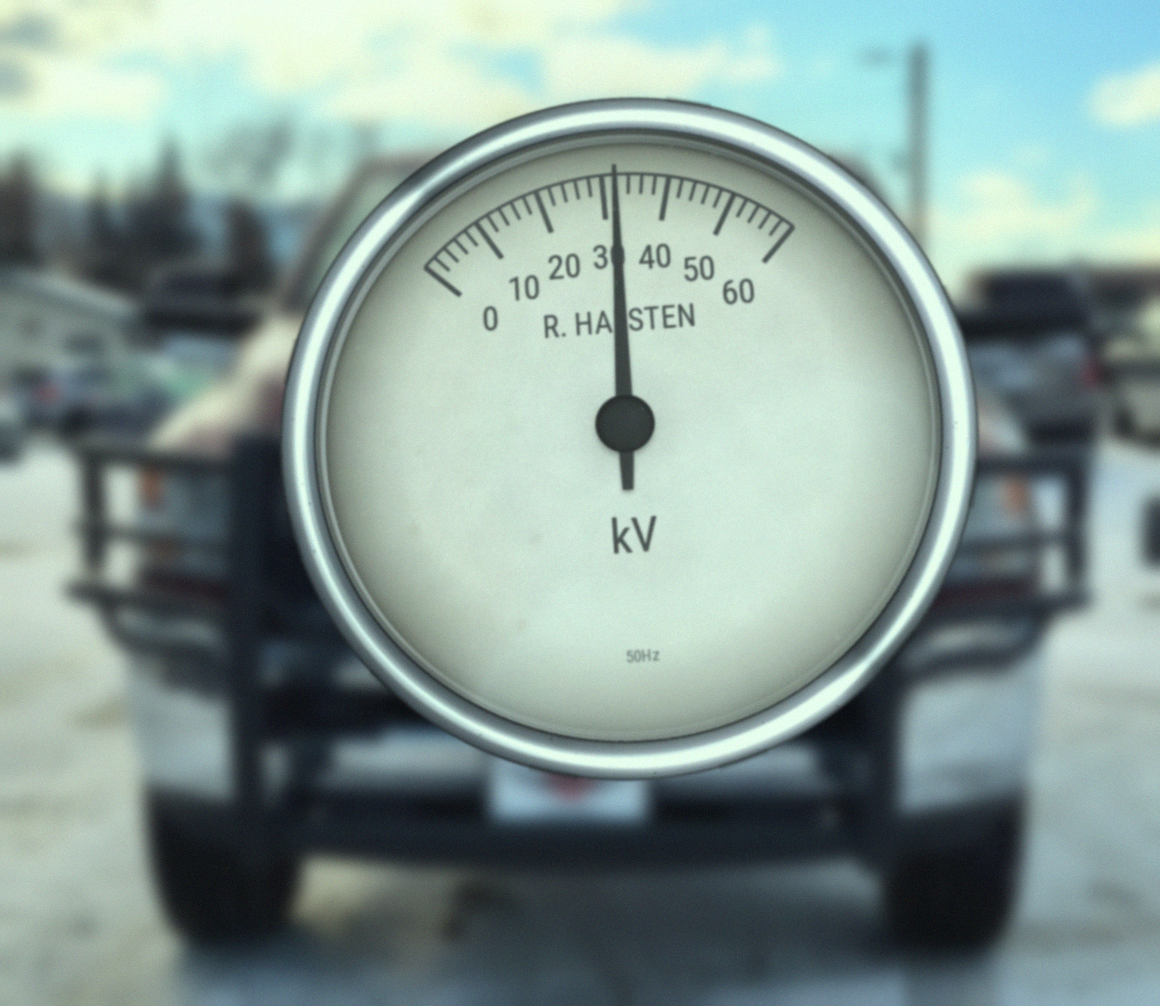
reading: 32; kV
